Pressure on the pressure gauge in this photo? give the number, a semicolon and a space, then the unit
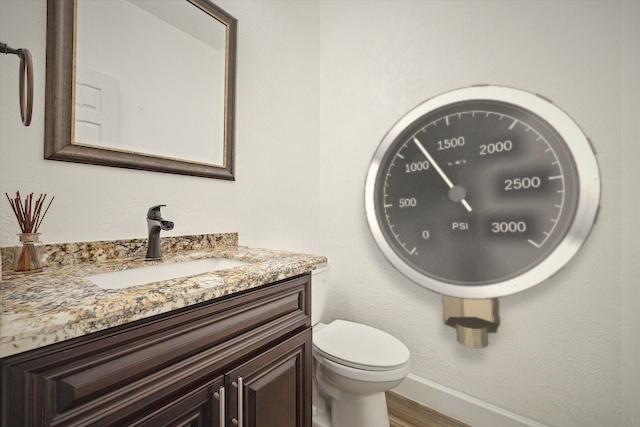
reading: 1200; psi
